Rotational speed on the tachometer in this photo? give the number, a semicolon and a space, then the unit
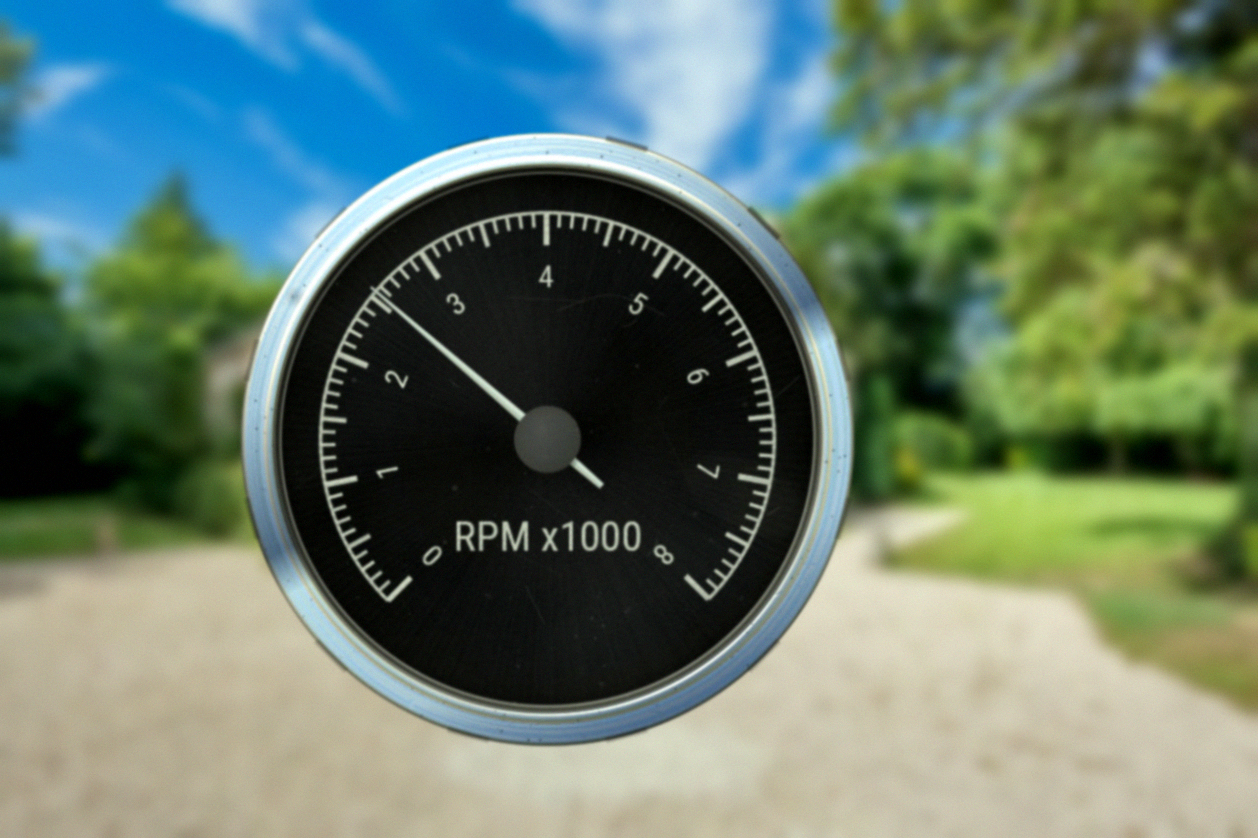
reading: 2550; rpm
